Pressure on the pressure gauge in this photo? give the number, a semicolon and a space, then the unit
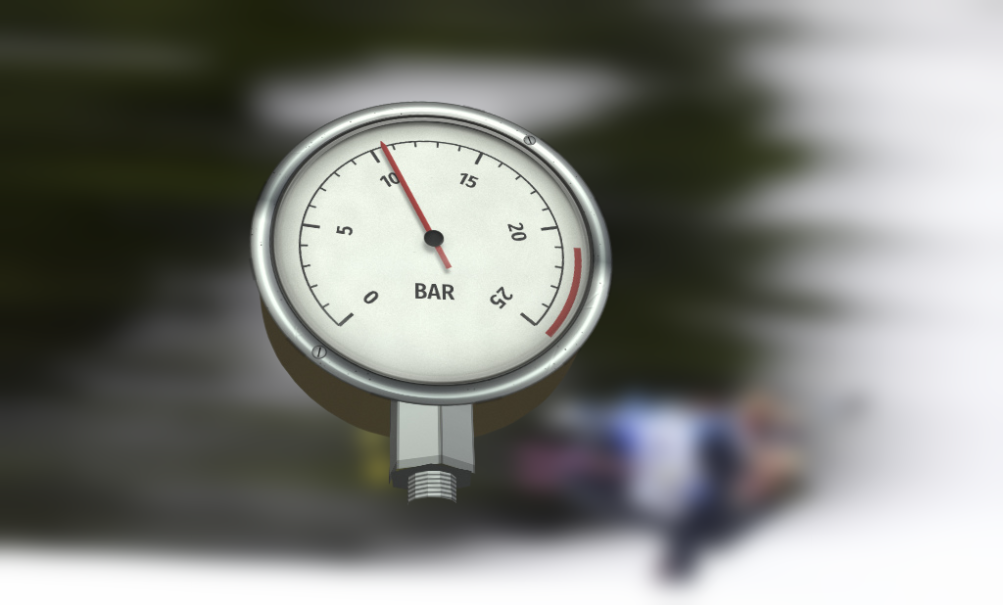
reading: 10.5; bar
